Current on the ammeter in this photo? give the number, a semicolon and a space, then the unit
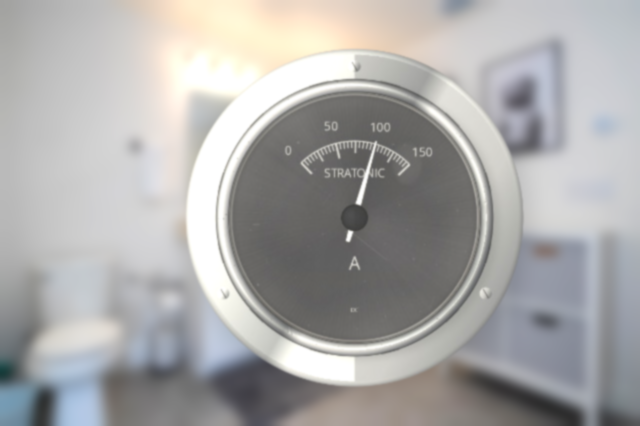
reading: 100; A
